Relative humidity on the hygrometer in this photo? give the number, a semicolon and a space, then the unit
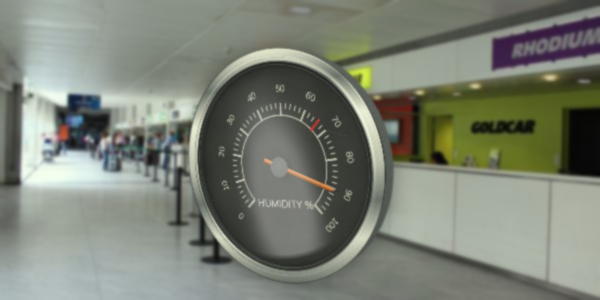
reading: 90; %
